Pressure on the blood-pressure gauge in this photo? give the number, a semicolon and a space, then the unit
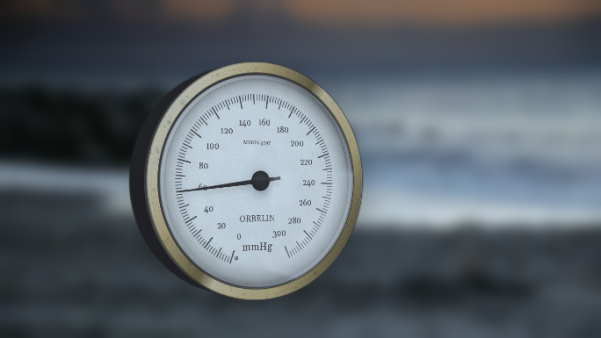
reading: 60; mmHg
